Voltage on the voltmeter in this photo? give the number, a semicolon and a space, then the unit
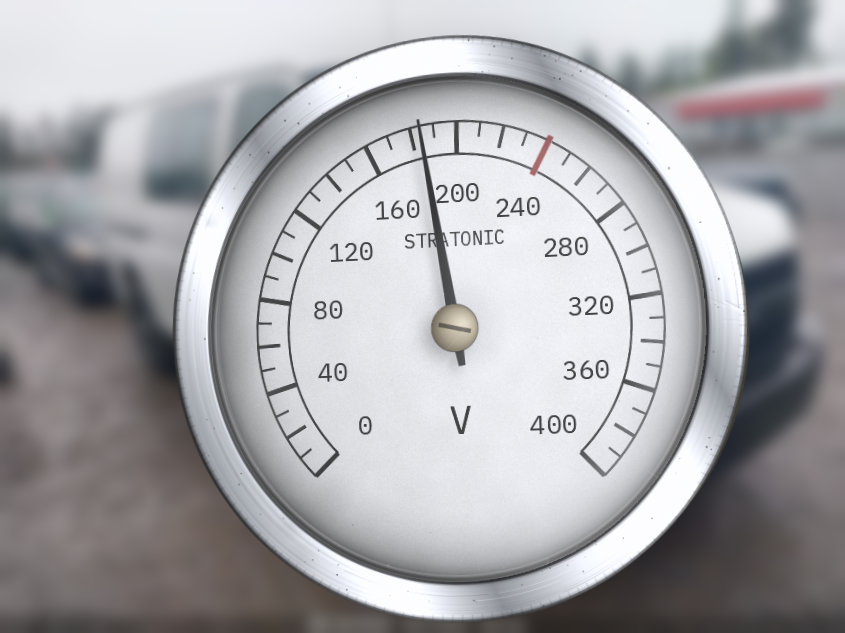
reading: 185; V
